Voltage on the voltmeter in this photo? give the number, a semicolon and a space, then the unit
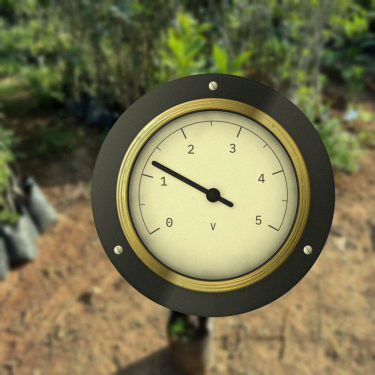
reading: 1.25; V
